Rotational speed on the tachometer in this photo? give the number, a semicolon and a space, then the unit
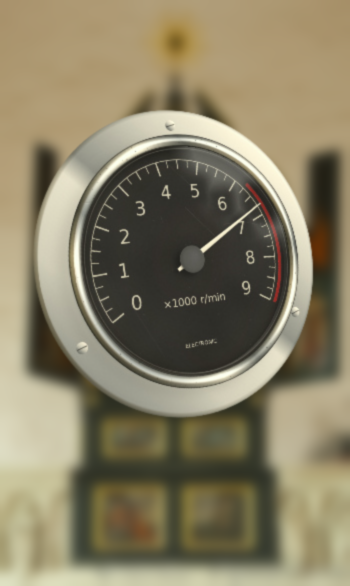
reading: 6750; rpm
